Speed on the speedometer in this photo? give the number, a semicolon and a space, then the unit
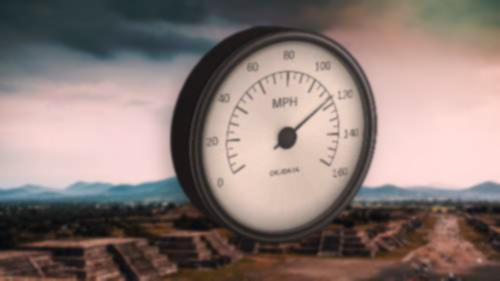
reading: 115; mph
